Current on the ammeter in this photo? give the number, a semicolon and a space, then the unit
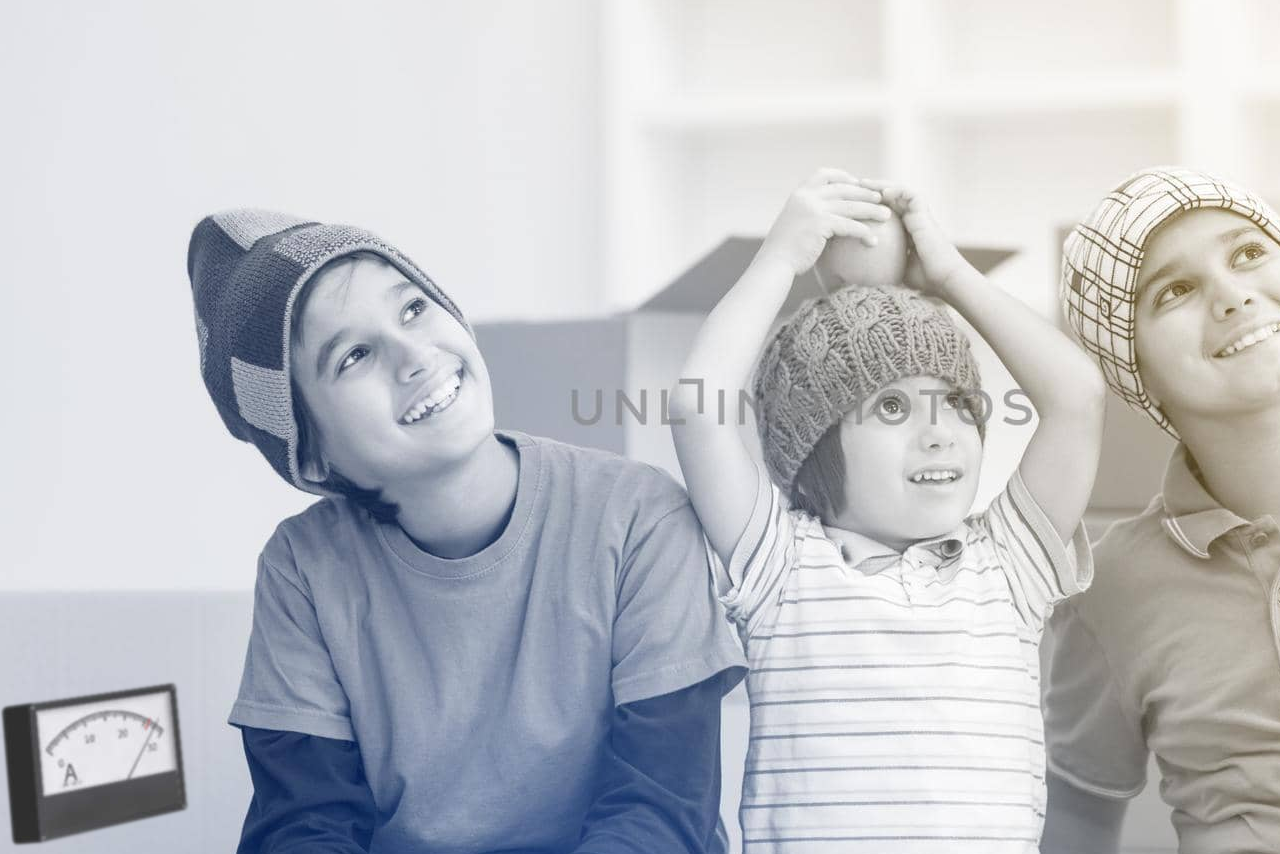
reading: 27.5; A
